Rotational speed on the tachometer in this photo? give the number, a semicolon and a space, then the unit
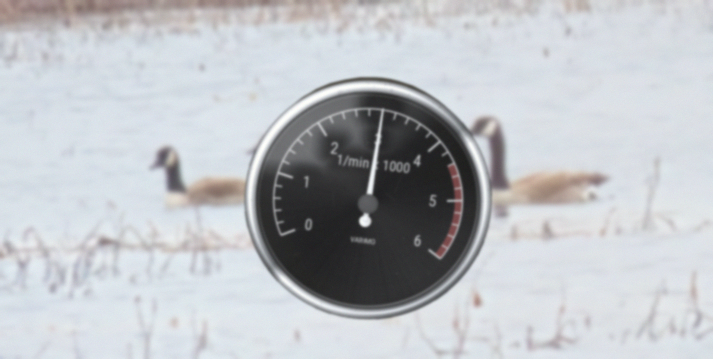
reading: 3000; rpm
